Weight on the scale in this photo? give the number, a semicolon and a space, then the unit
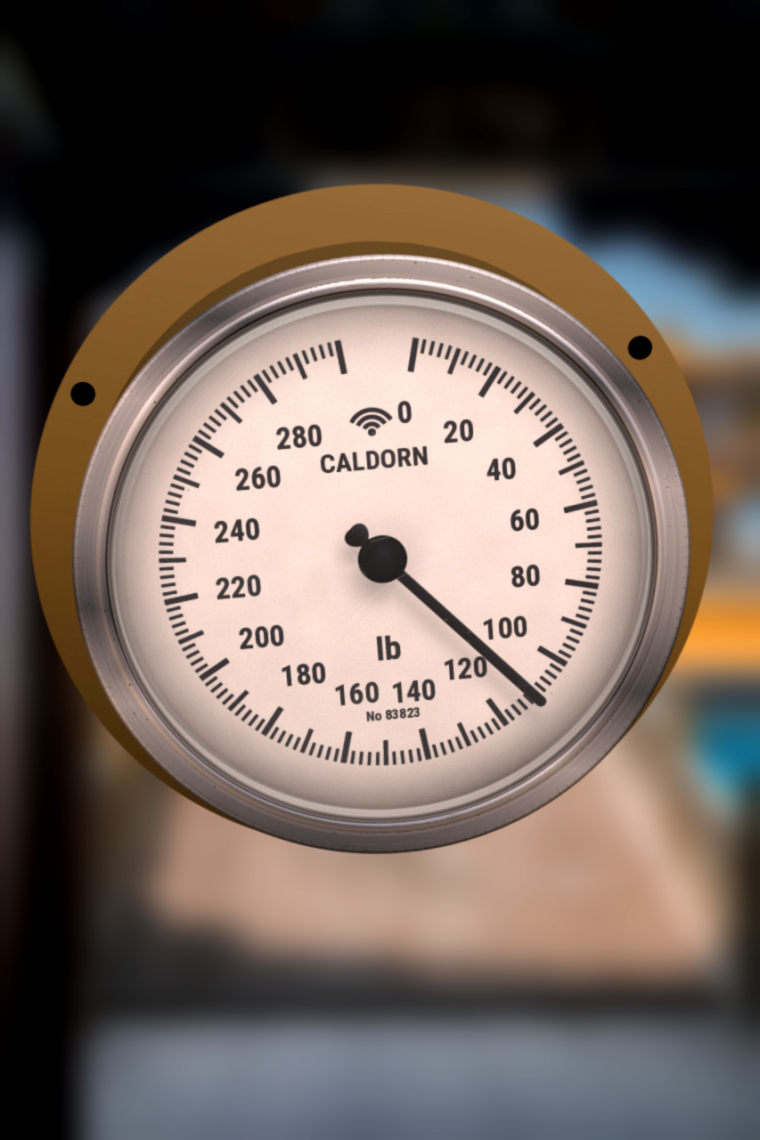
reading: 110; lb
